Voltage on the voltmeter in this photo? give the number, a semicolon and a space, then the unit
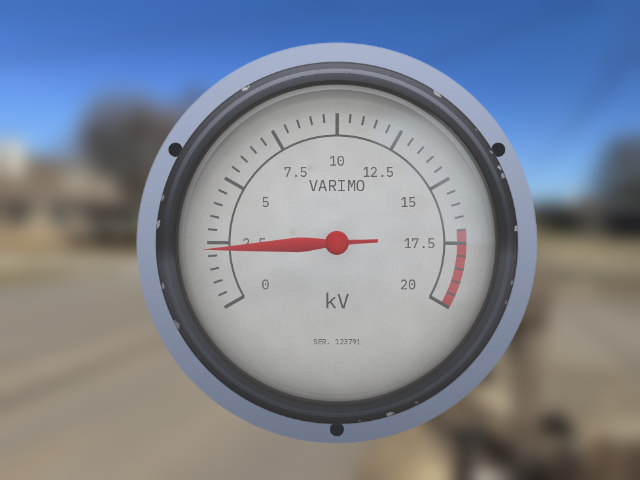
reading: 2.25; kV
